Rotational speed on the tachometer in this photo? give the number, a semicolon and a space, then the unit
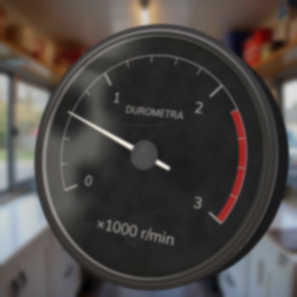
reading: 600; rpm
